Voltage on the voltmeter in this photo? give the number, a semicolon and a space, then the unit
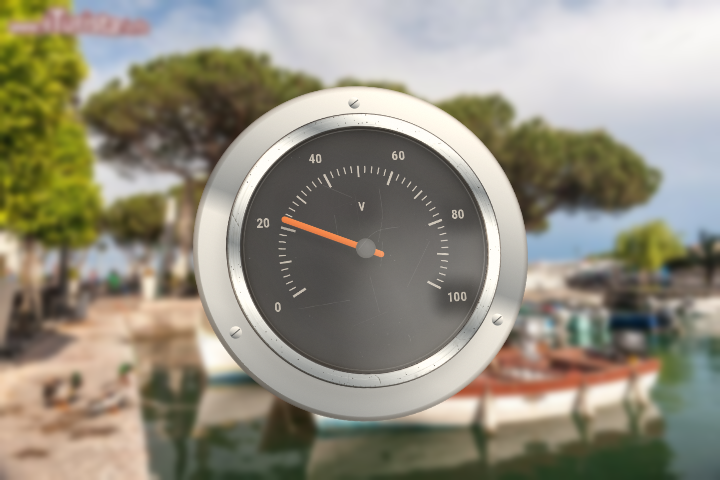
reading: 22; V
